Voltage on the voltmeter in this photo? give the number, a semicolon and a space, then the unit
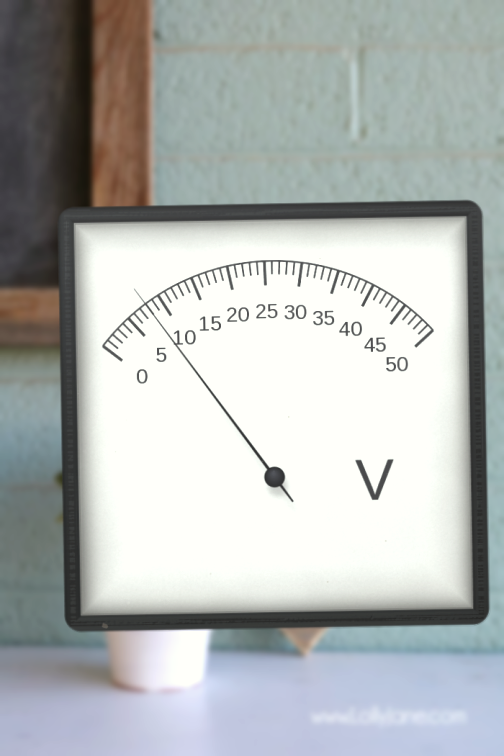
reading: 8; V
